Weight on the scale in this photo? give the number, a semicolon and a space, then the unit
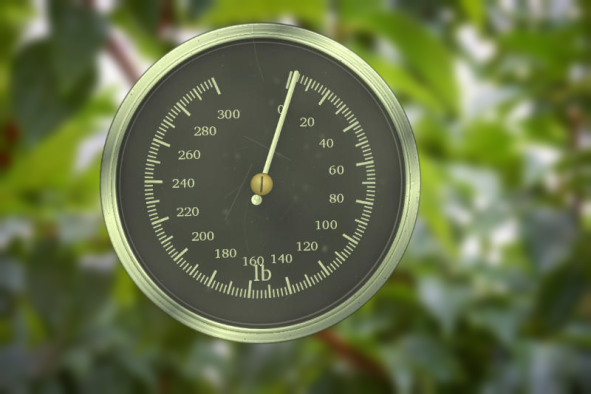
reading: 2; lb
